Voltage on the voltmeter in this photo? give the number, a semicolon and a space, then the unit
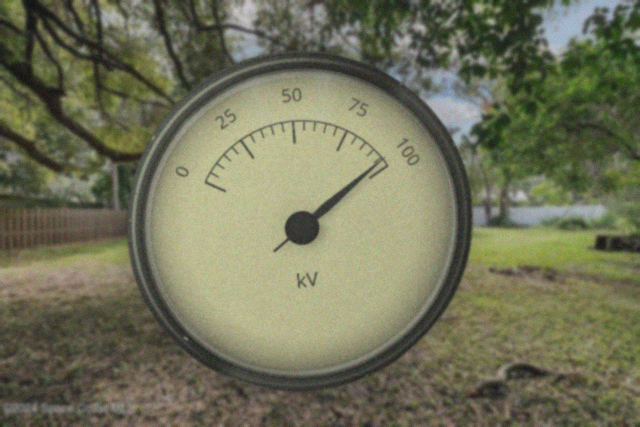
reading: 95; kV
